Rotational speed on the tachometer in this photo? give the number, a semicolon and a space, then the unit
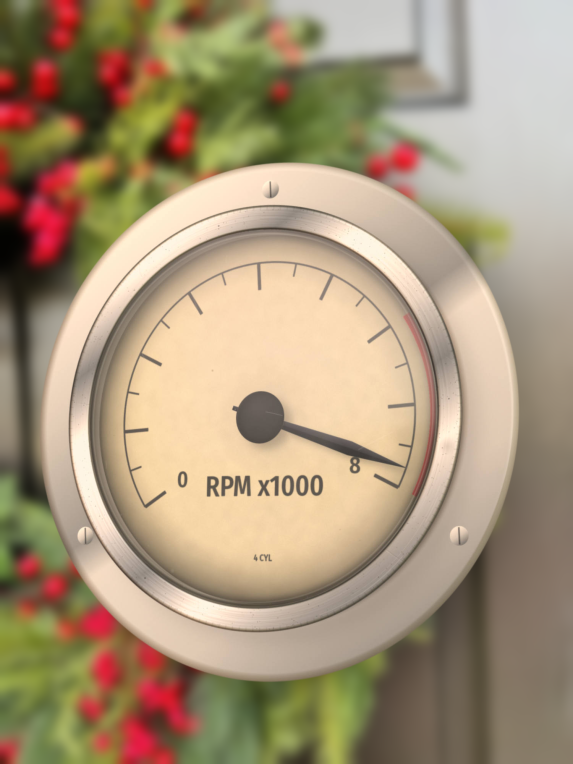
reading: 7750; rpm
